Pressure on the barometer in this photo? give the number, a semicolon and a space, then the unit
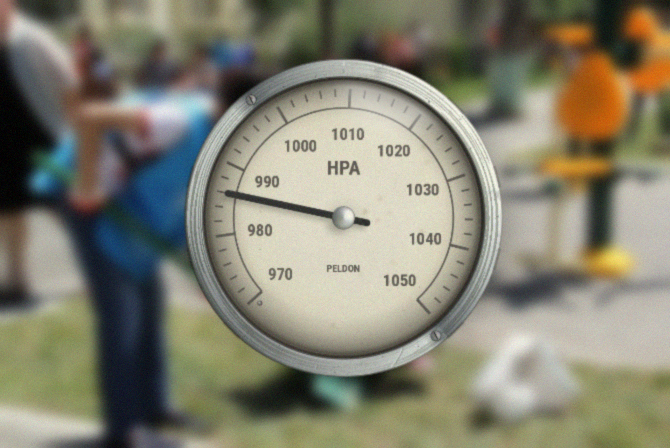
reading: 986; hPa
